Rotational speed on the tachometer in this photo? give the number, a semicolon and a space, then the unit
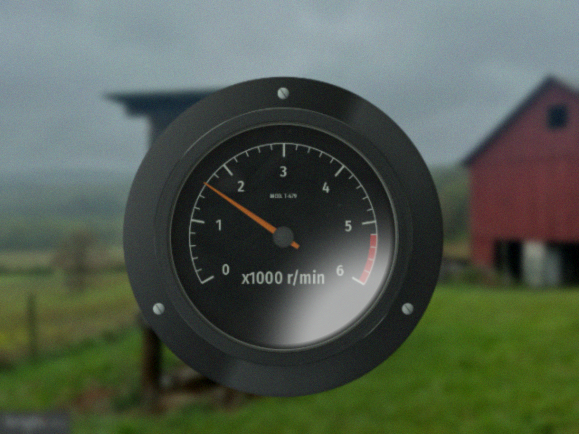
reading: 1600; rpm
